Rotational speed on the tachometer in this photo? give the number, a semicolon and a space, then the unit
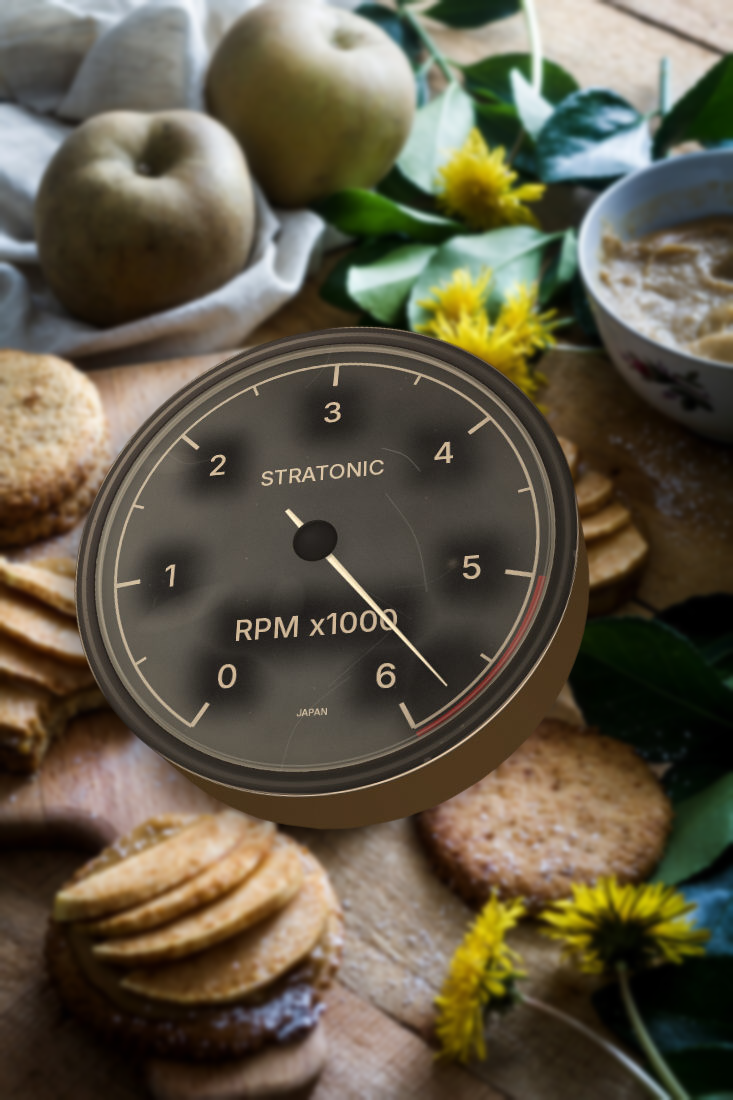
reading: 5750; rpm
